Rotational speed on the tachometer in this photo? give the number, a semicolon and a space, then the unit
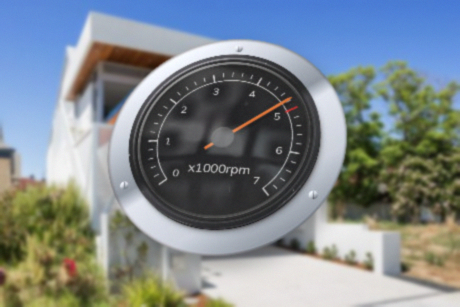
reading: 4800; rpm
